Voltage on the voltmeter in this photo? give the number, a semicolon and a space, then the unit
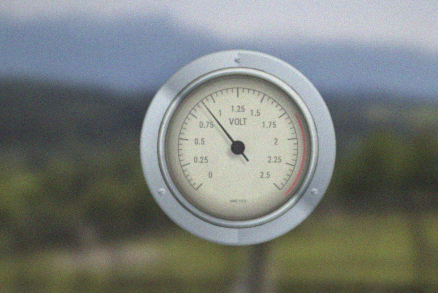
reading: 0.9; V
